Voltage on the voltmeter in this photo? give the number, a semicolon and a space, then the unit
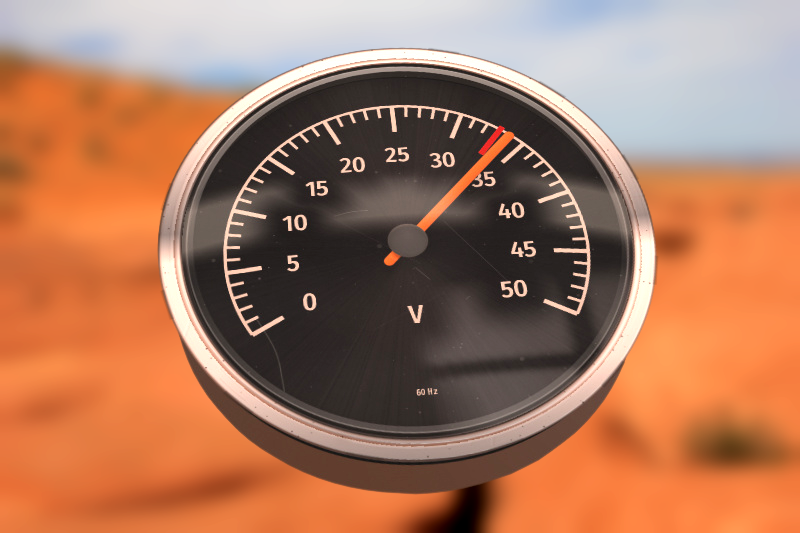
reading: 34; V
